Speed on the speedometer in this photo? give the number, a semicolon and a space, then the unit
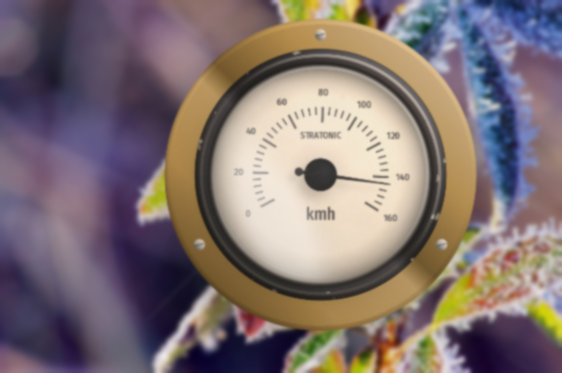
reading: 144; km/h
